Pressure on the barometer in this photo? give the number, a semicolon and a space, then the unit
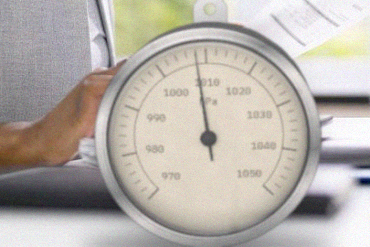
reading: 1008; hPa
